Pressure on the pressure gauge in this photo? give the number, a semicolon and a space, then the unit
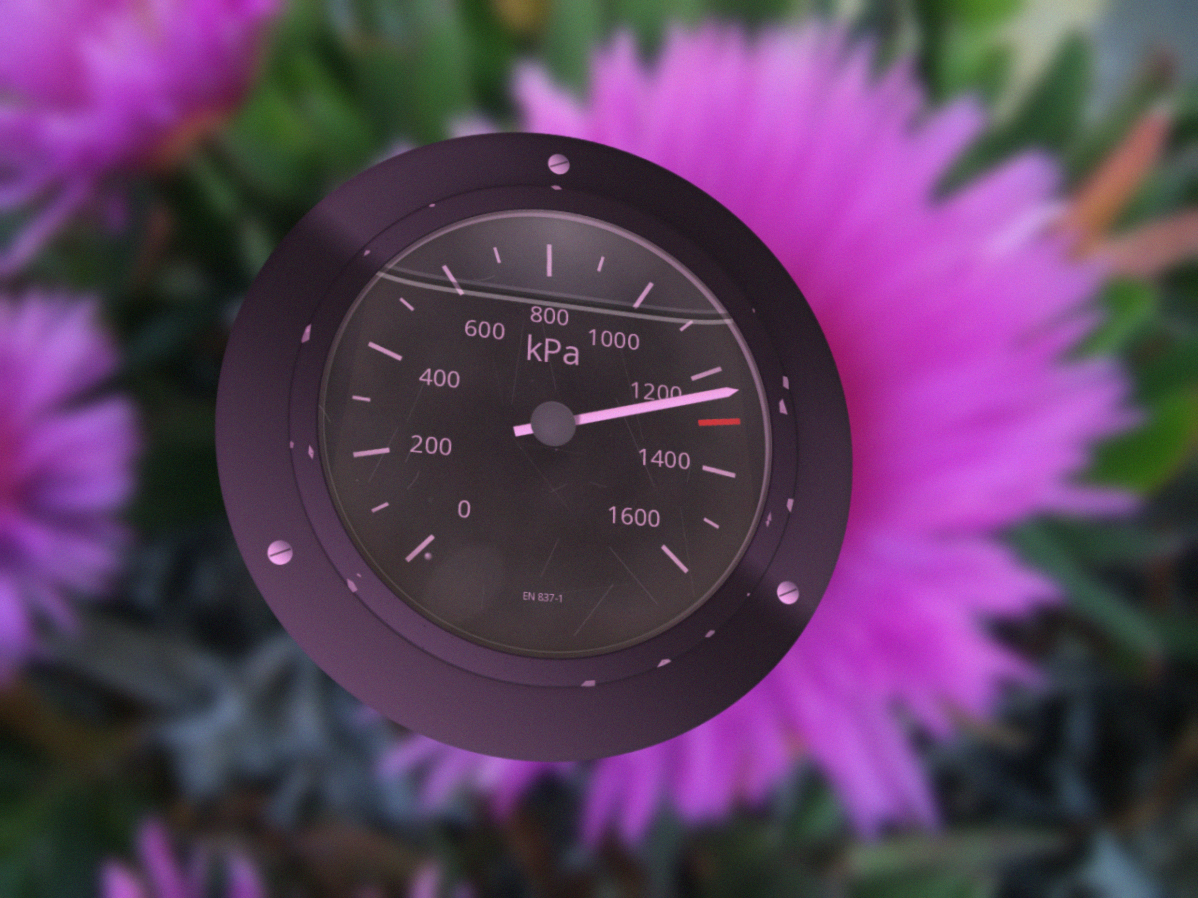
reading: 1250; kPa
